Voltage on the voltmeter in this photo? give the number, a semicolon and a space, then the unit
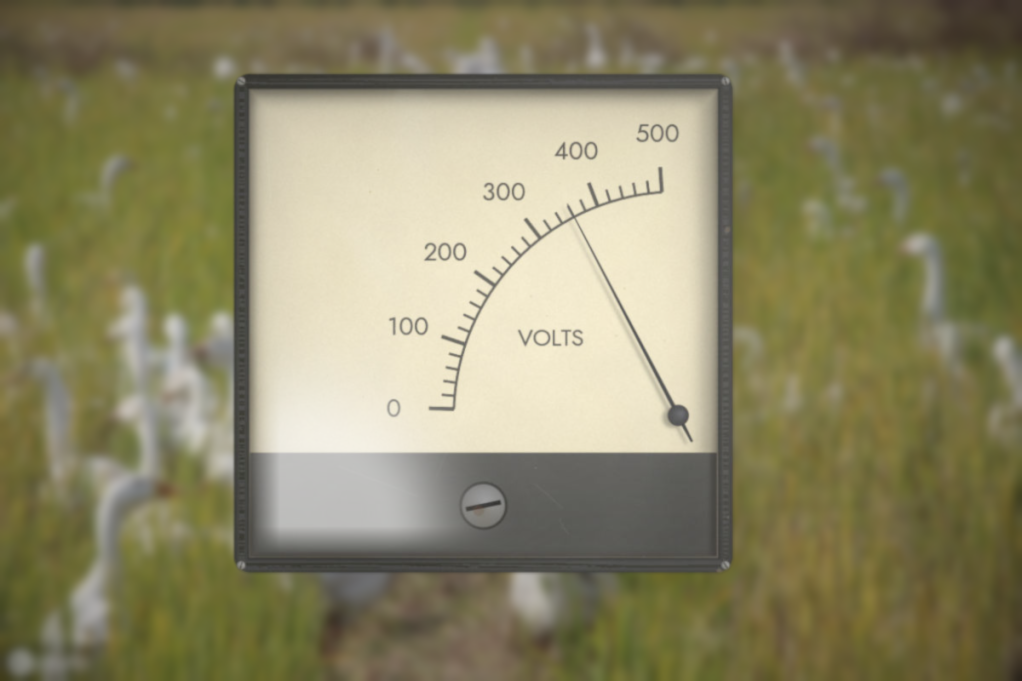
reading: 360; V
